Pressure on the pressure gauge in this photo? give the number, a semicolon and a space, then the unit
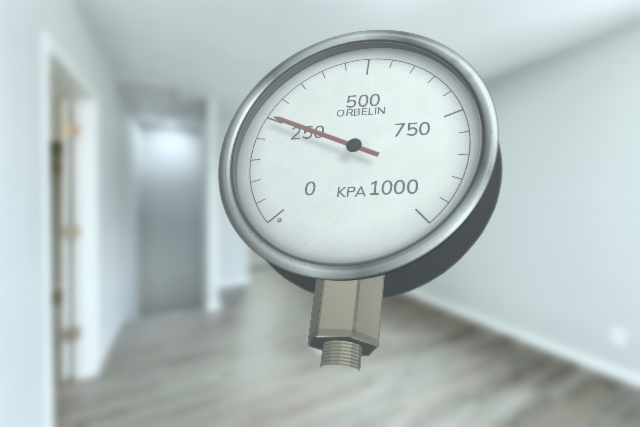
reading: 250; kPa
